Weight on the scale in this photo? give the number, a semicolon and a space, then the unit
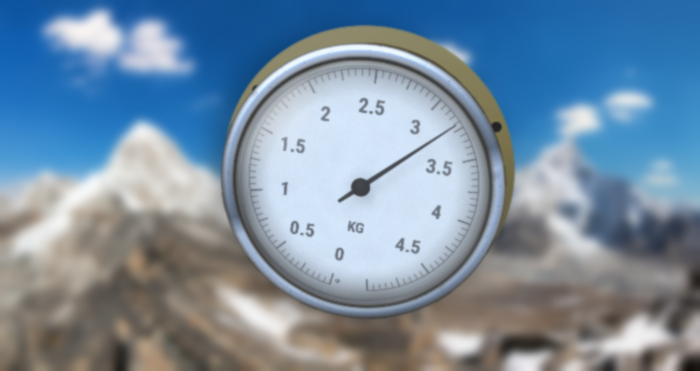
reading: 3.2; kg
